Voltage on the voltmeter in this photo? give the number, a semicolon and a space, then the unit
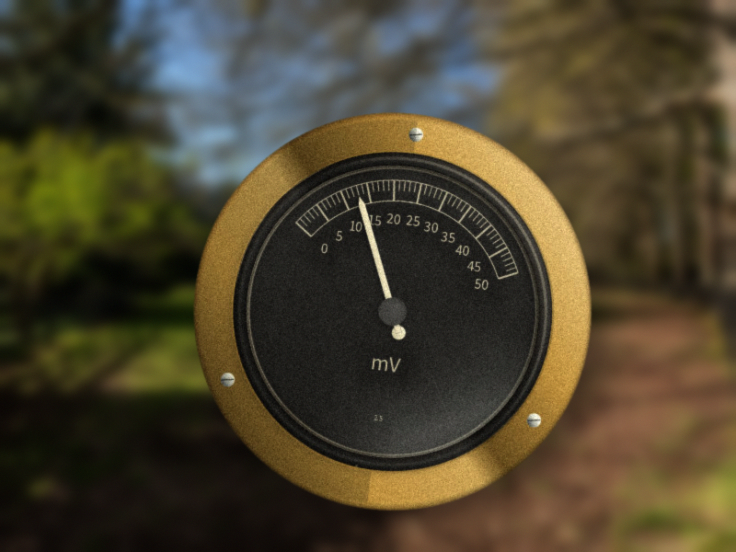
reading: 13; mV
